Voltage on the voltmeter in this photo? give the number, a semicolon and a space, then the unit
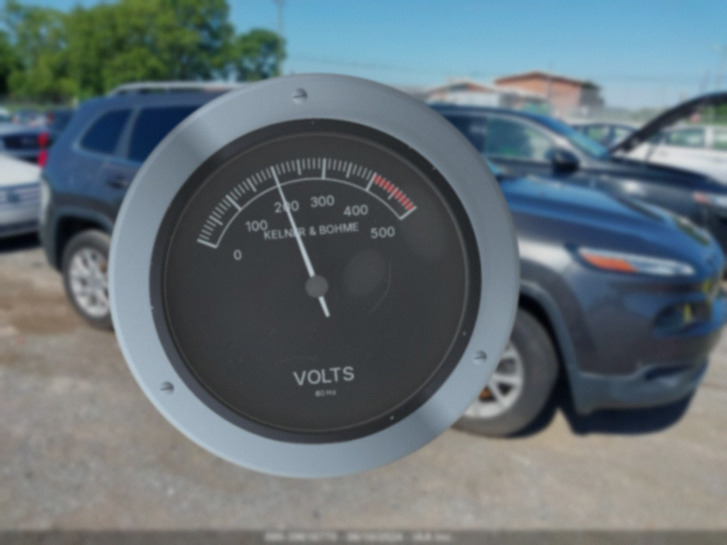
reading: 200; V
